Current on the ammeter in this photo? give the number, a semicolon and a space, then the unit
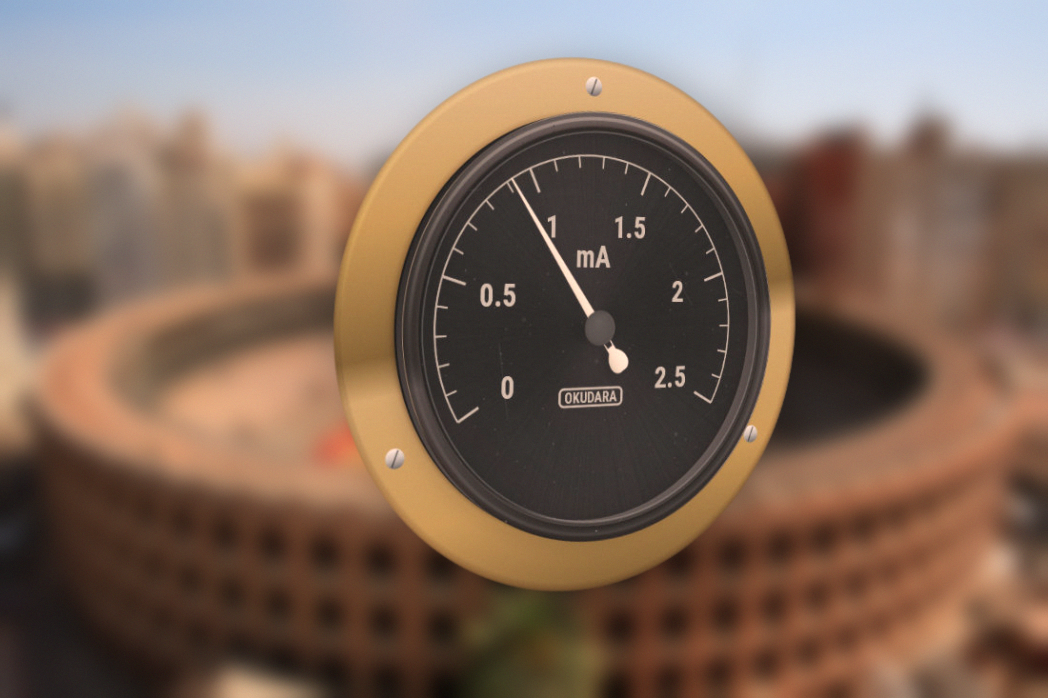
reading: 0.9; mA
